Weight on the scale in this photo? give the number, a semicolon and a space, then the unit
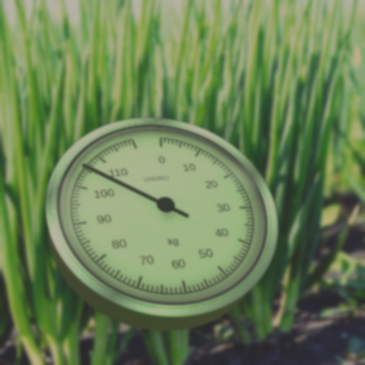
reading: 105; kg
